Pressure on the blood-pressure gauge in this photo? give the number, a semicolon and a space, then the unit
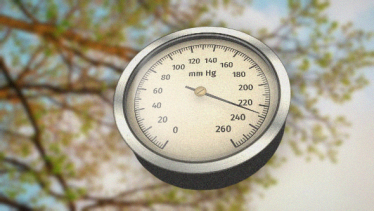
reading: 230; mmHg
